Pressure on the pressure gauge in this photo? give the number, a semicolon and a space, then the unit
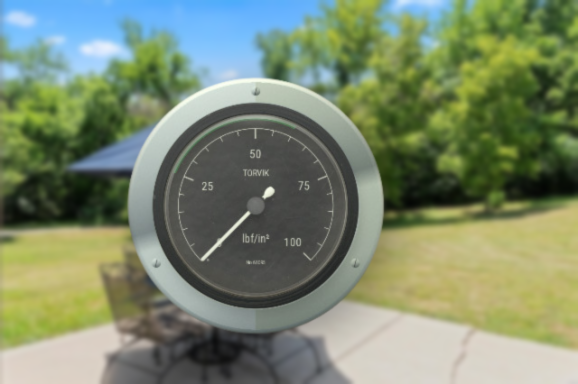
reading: 0; psi
